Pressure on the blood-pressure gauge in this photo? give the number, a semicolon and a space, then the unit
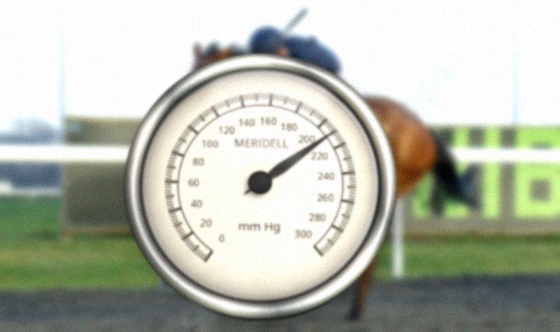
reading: 210; mmHg
